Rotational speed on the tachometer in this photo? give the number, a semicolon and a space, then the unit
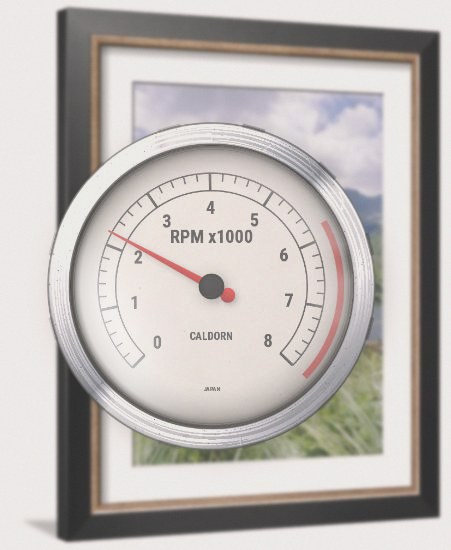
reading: 2200; rpm
